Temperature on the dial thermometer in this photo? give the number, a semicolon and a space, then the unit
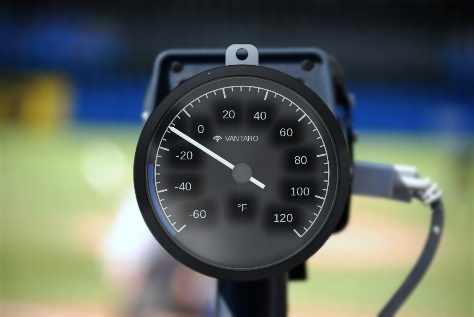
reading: -10; °F
